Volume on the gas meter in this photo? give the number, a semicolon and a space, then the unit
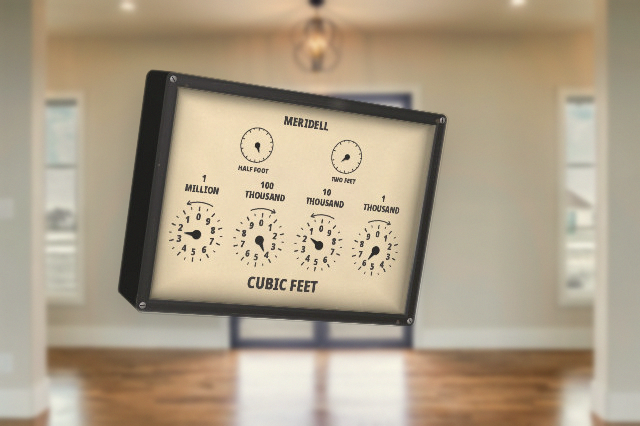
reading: 241600; ft³
